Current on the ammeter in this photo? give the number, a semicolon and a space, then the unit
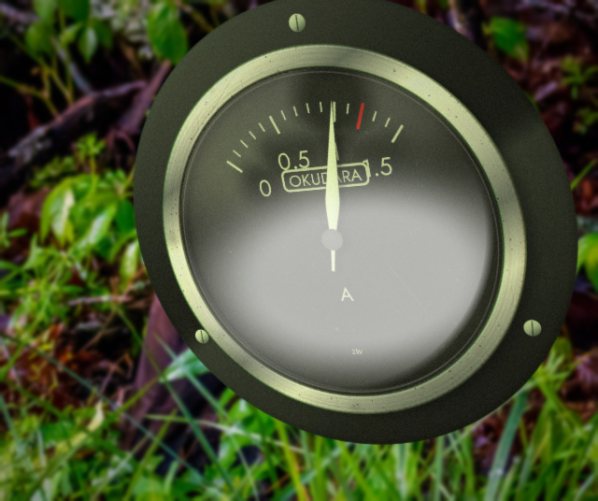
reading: 1; A
